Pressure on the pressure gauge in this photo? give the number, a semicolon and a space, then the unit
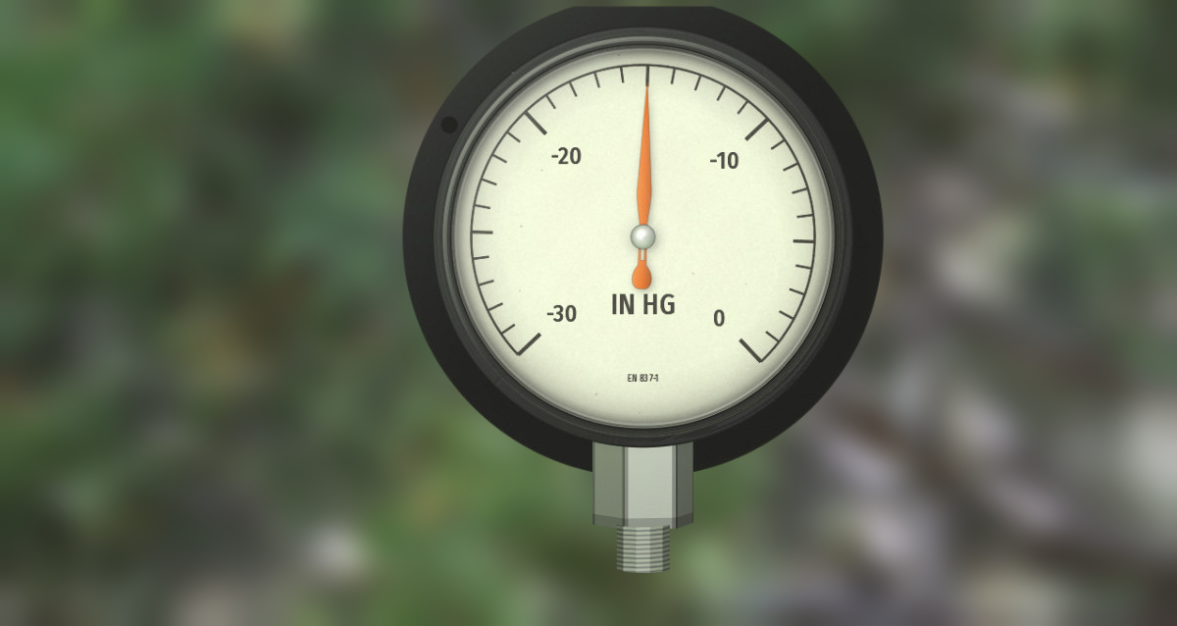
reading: -15; inHg
